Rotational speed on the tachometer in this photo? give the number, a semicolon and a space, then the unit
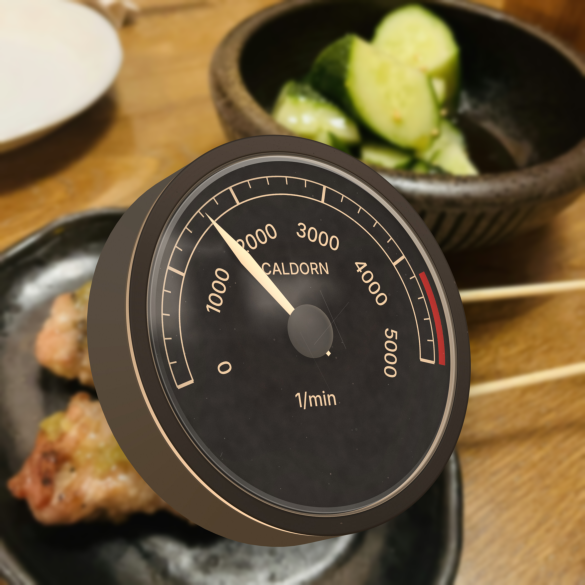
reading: 1600; rpm
